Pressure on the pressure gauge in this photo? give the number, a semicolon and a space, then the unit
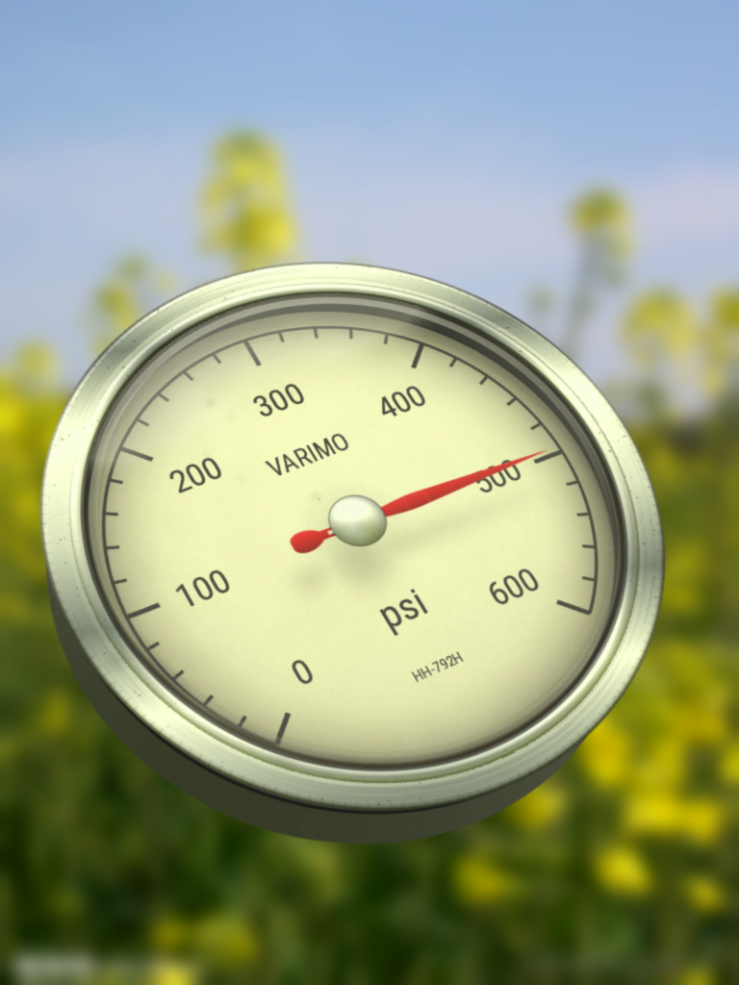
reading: 500; psi
